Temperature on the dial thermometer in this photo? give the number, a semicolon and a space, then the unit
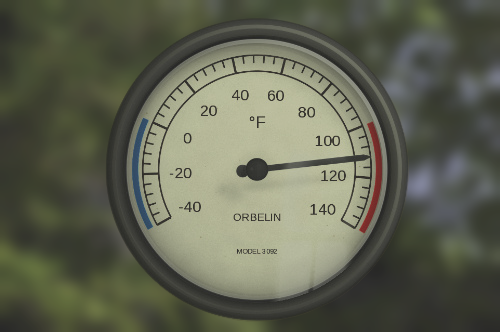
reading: 112; °F
